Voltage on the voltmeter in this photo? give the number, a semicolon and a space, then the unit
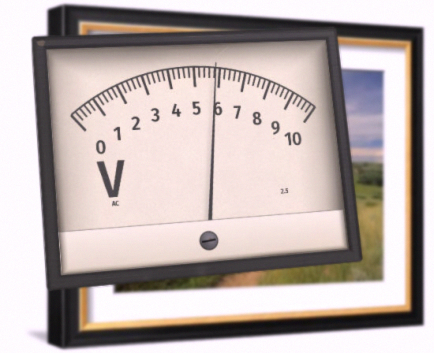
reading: 5.8; V
